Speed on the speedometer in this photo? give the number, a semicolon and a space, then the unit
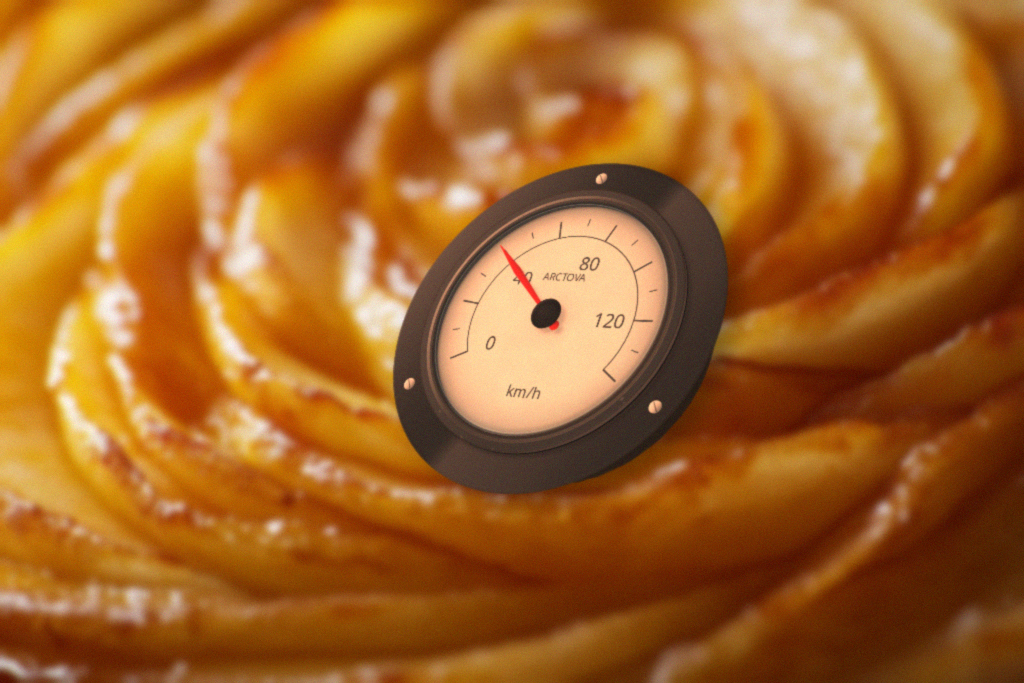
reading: 40; km/h
